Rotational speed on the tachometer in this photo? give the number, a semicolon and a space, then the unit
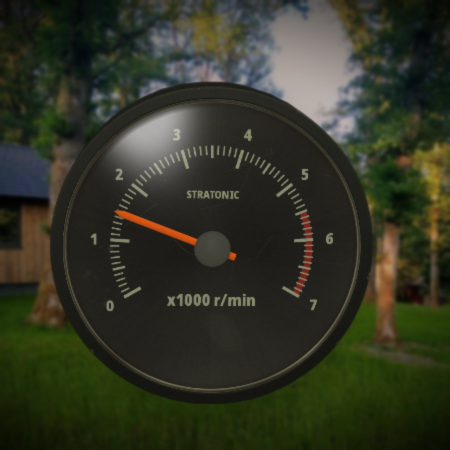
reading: 1500; rpm
